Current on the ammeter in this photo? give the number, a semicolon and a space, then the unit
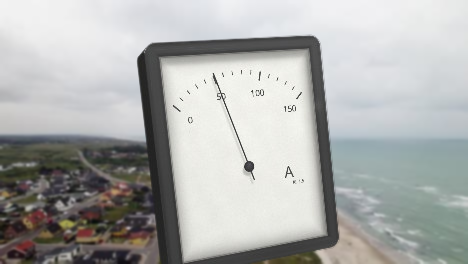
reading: 50; A
